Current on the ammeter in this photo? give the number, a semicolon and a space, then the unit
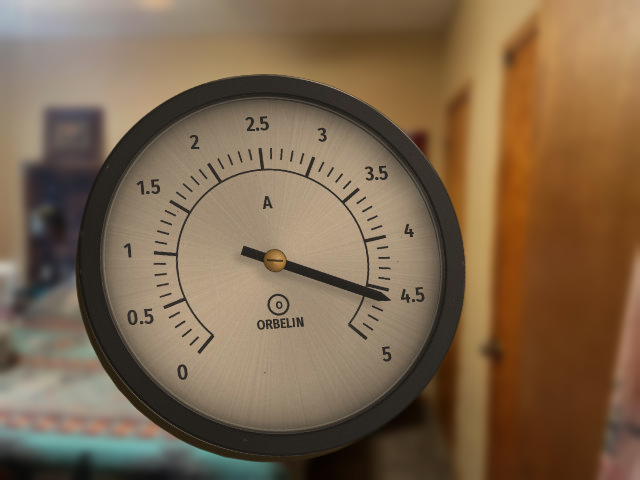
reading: 4.6; A
